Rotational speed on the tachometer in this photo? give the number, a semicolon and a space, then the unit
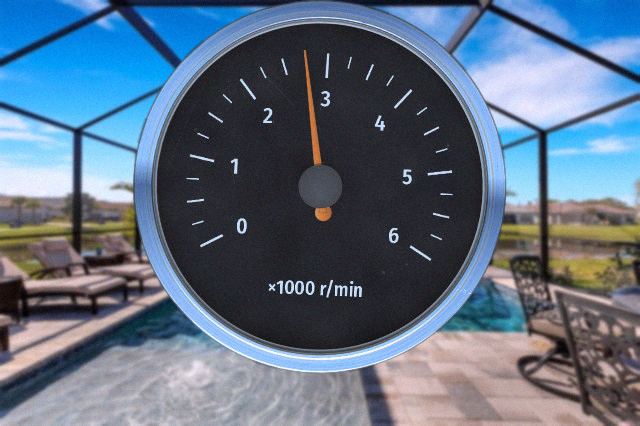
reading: 2750; rpm
